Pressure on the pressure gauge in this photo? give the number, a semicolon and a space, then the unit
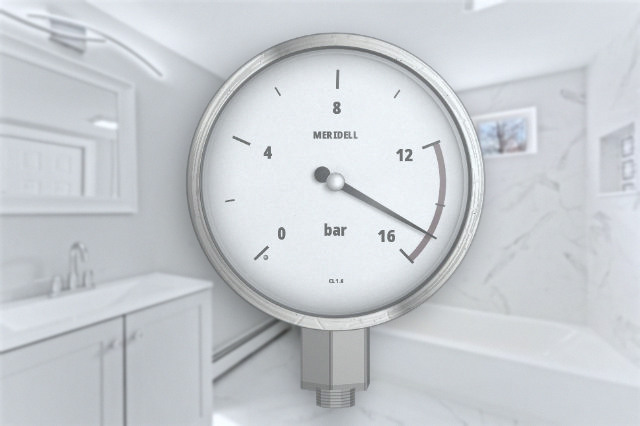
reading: 15; bar
